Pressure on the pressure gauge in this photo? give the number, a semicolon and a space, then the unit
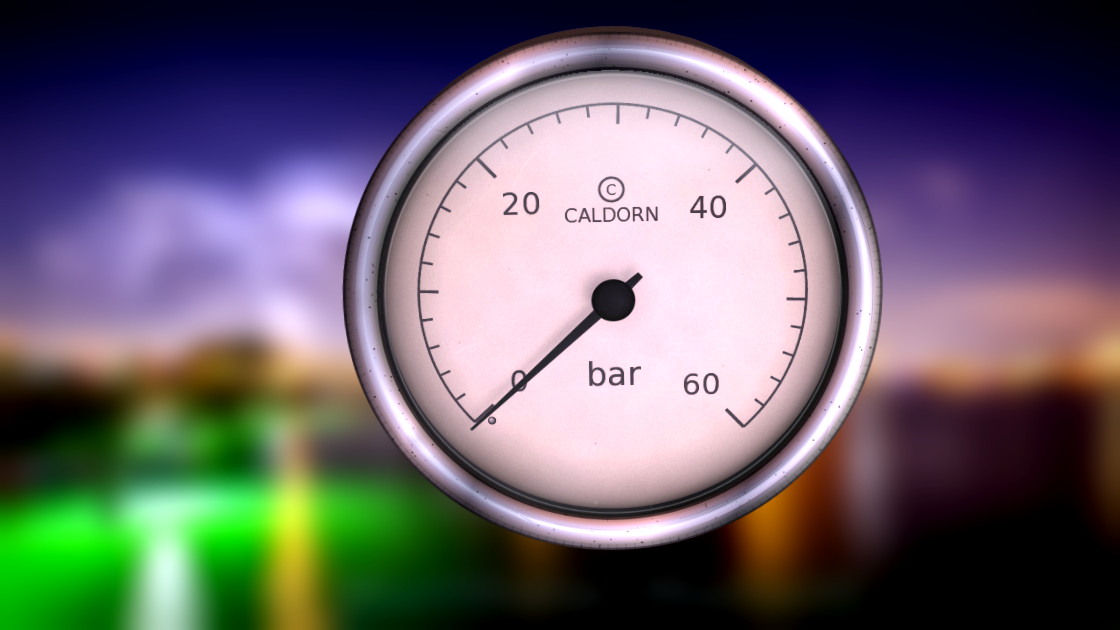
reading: 0; bar
